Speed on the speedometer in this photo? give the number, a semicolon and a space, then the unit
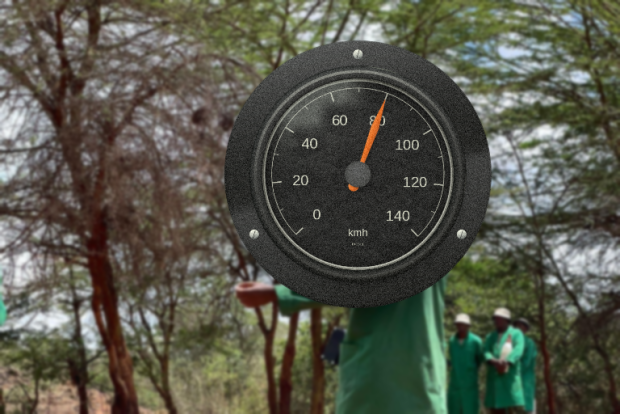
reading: 80; km/h
